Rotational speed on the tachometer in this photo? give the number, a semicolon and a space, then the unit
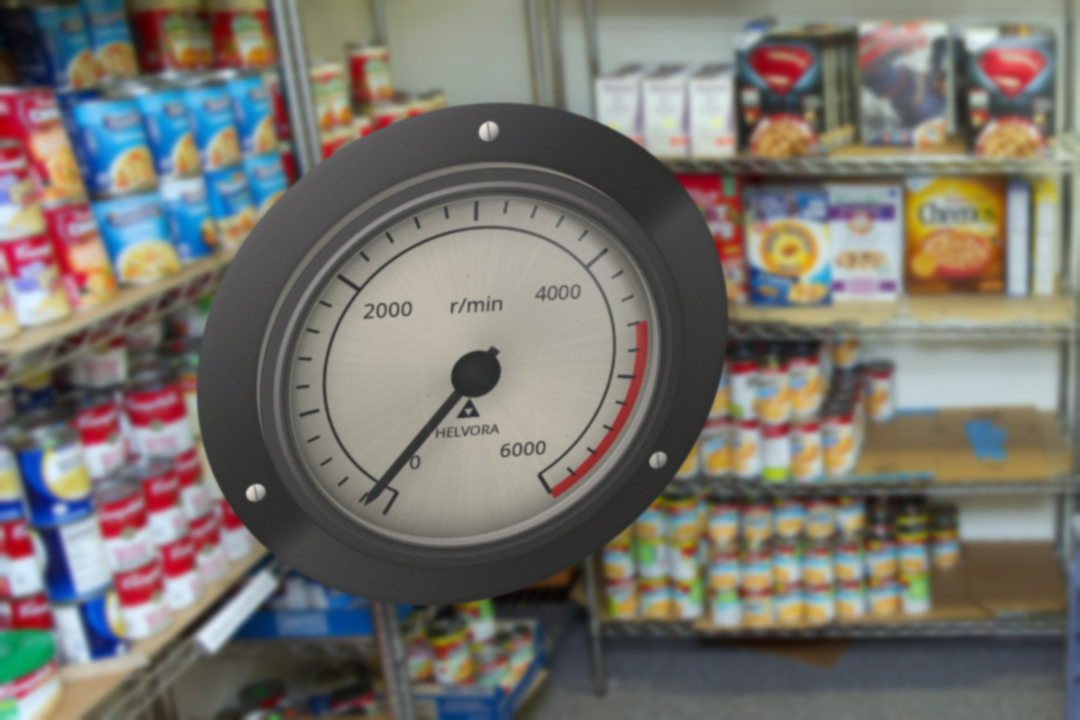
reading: 200; rpm
